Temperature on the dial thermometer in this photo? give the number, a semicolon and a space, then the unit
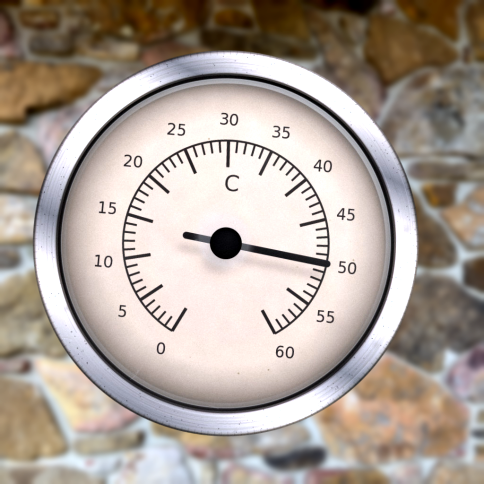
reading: 50; °C
